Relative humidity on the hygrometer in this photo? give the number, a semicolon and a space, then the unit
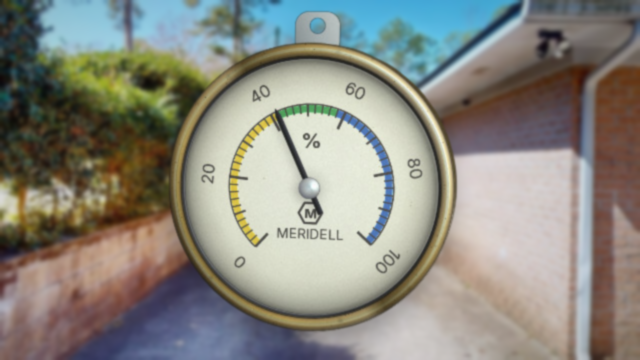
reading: 42; %
